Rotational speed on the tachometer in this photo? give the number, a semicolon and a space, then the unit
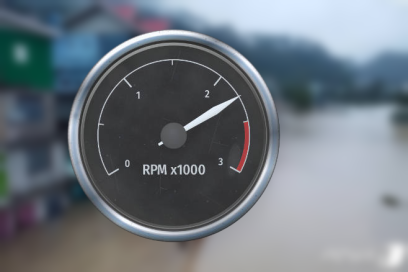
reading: 2250; rpm
